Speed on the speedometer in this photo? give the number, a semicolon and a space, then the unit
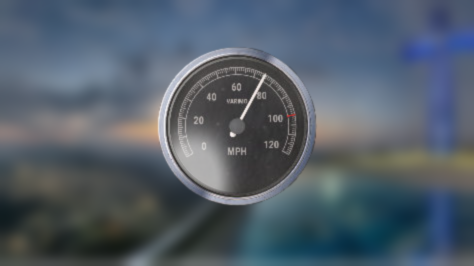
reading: 75; mph
